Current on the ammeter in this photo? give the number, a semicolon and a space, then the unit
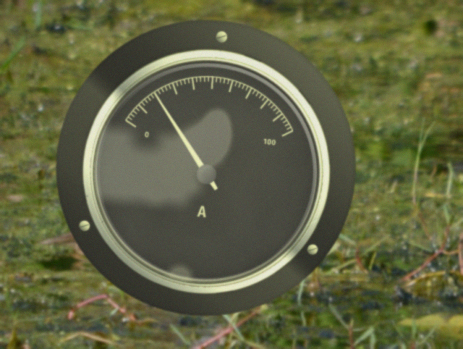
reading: 20; A
